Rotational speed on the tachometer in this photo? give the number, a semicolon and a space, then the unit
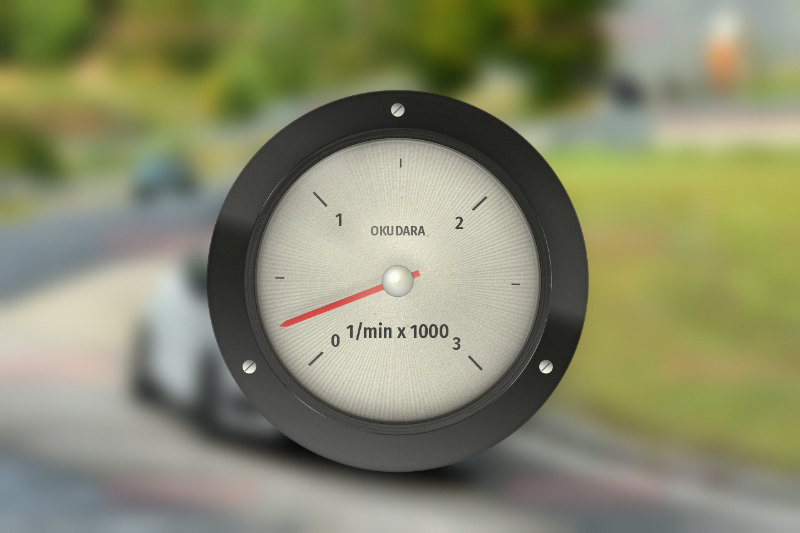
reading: 250; rpm
